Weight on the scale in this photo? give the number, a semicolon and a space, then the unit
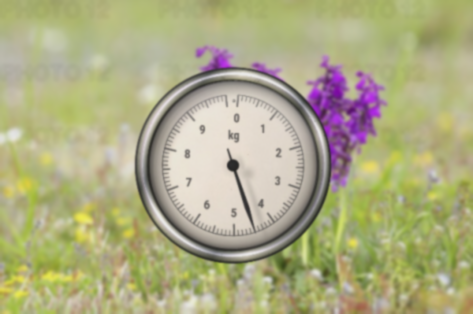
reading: 4.5; kg
